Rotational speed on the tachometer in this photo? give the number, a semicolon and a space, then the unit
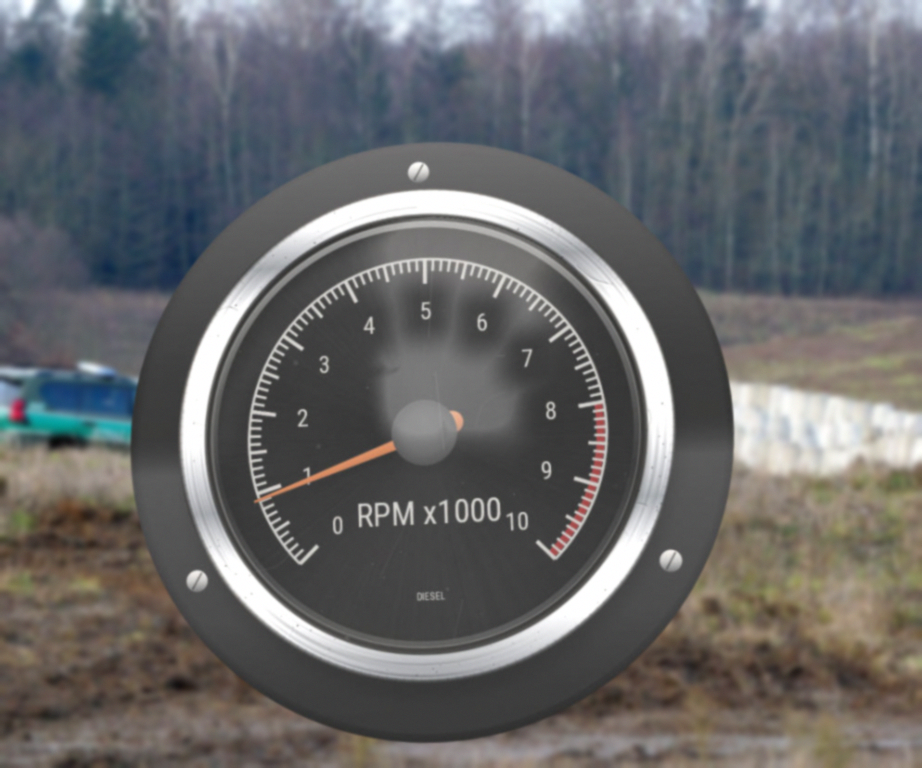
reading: 900; rpm
